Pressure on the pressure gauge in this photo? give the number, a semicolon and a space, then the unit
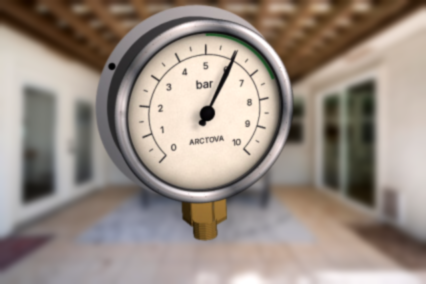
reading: 6; bar
